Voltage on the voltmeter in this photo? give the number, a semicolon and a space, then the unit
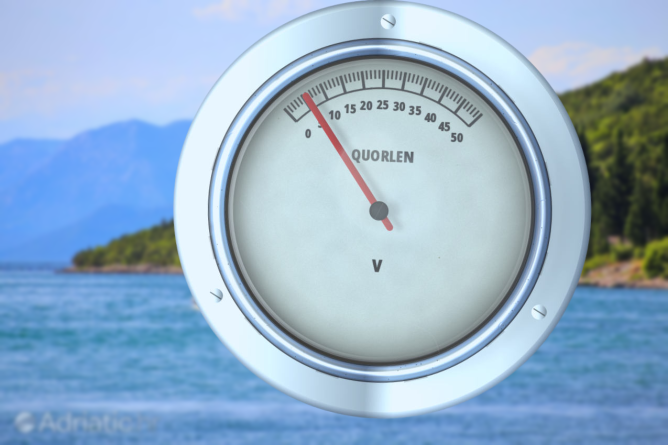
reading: 6; V
